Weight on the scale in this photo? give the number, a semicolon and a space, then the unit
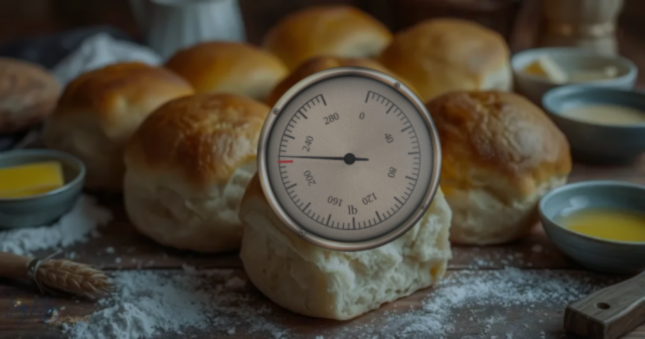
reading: 224; lb
